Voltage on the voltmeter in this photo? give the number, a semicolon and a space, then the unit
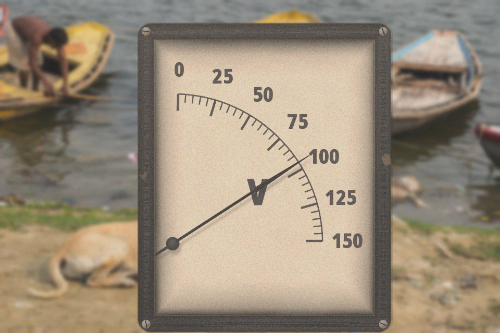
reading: 95; V
